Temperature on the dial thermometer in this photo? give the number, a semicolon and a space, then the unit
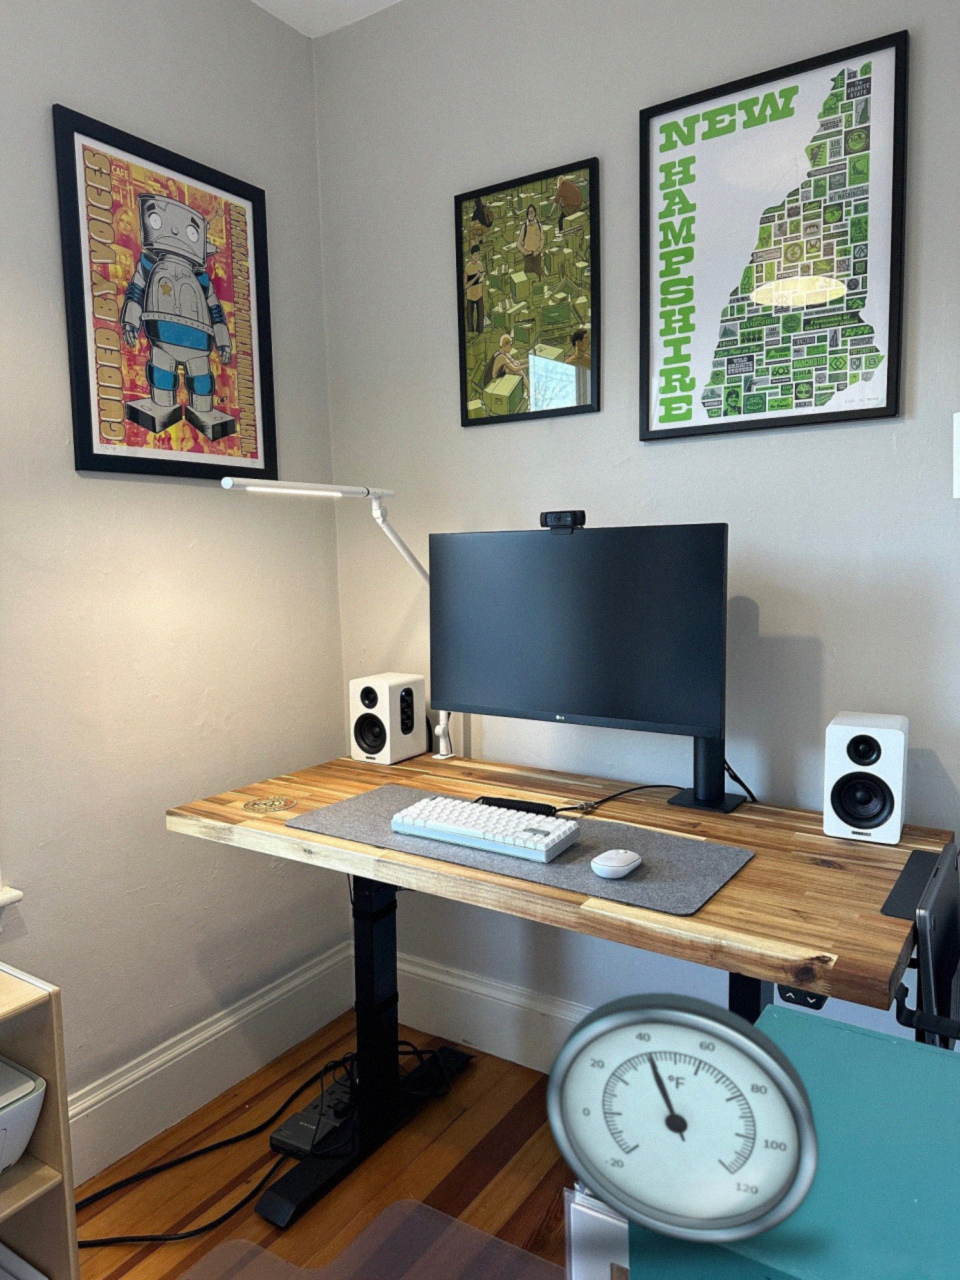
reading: 40; °F
